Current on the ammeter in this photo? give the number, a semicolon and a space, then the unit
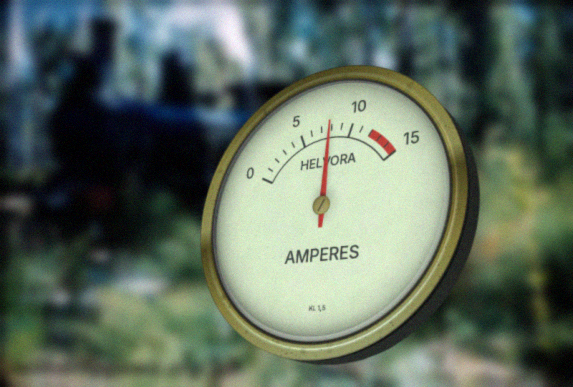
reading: 8; A
